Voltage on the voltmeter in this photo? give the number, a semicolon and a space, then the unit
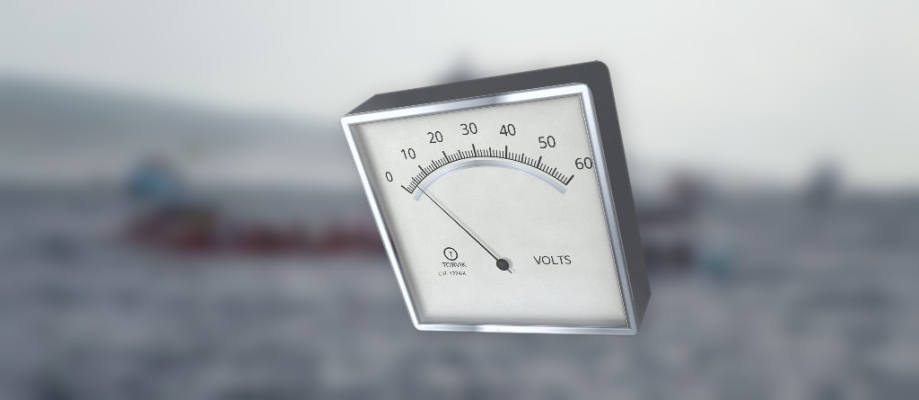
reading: 5; V
